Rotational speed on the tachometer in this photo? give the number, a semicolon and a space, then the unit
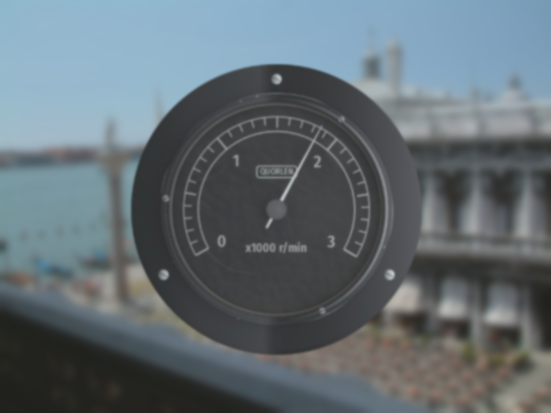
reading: 1850; rpm
